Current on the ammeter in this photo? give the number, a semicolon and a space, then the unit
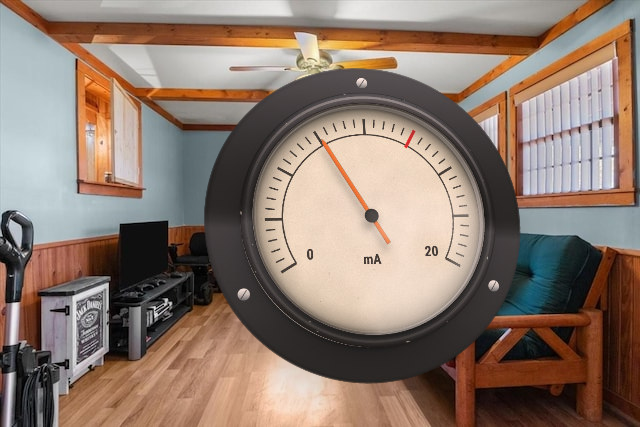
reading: 7.5; mA
